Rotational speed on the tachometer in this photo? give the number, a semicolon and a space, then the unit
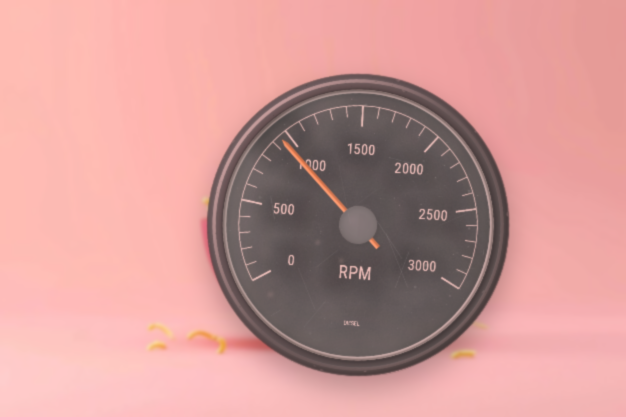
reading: 950; rpm
